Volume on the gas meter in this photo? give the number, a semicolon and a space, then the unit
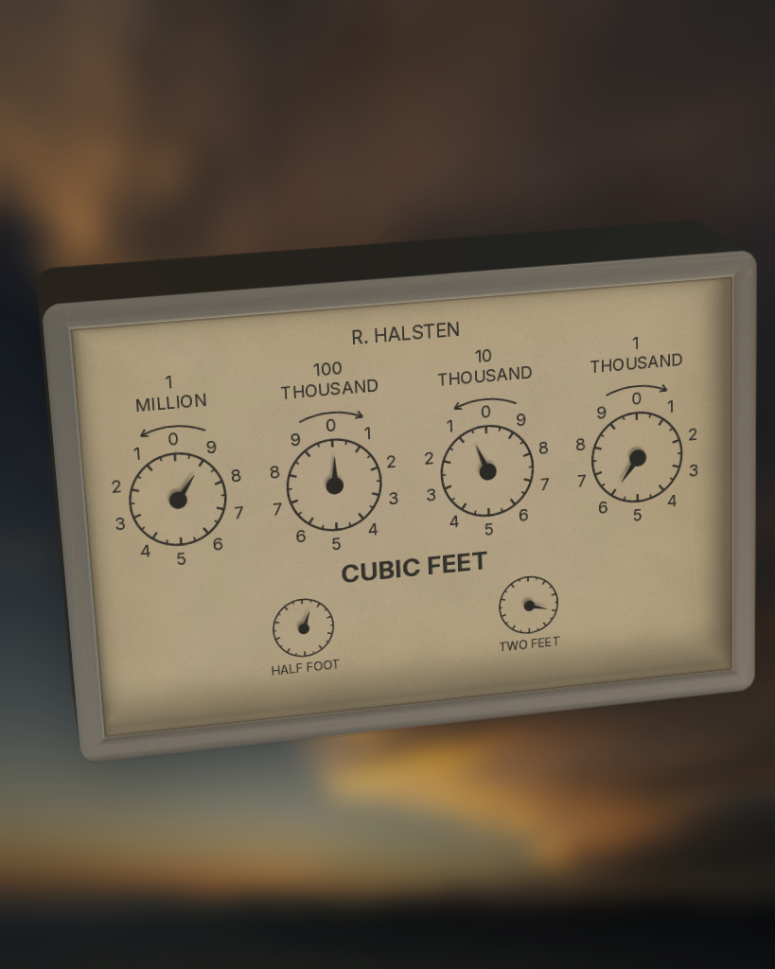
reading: 900600; ft³
